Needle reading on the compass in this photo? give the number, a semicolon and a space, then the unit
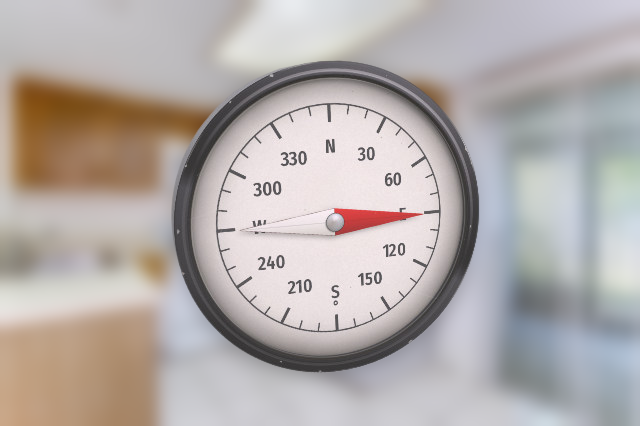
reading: 90; °
